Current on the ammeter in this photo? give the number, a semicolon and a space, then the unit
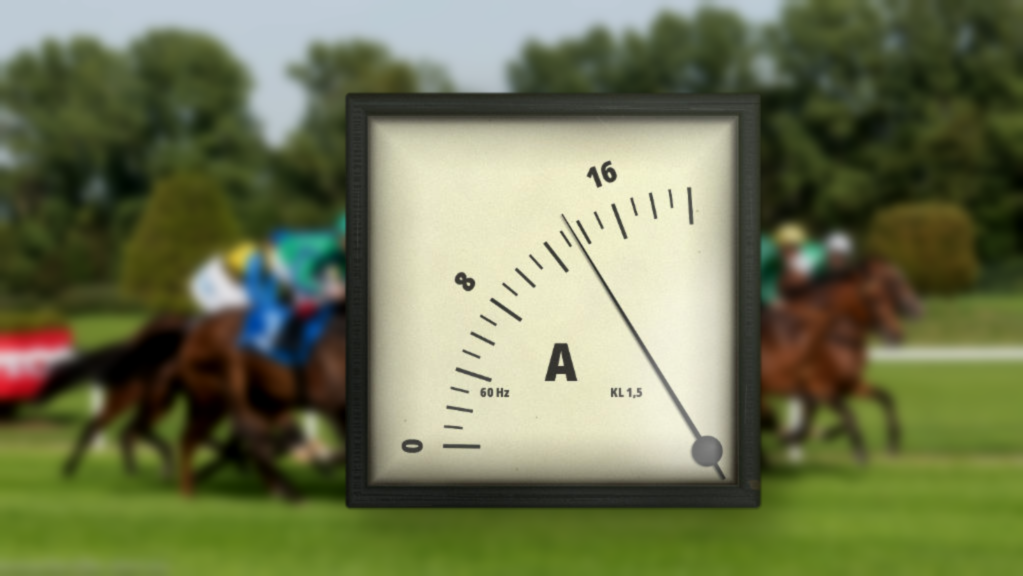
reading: 13.5; A
